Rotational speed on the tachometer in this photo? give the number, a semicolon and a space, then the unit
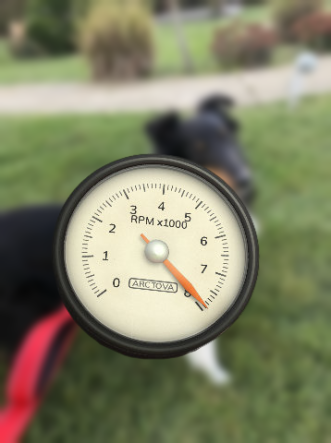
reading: 7900; rpm
